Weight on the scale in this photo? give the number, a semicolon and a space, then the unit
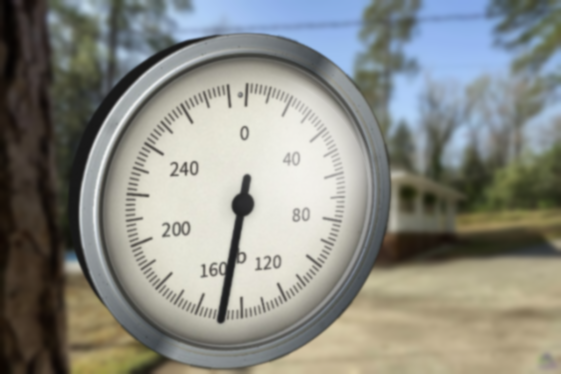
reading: 150; lb
